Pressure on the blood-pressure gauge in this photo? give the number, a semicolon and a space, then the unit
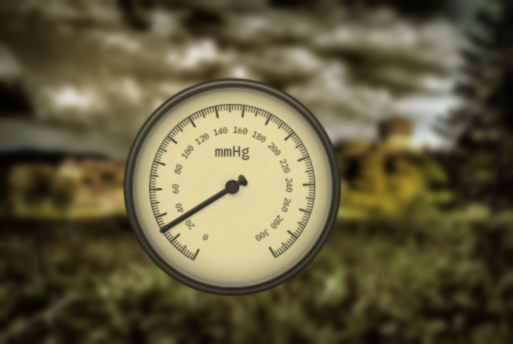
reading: 30; mmHg
